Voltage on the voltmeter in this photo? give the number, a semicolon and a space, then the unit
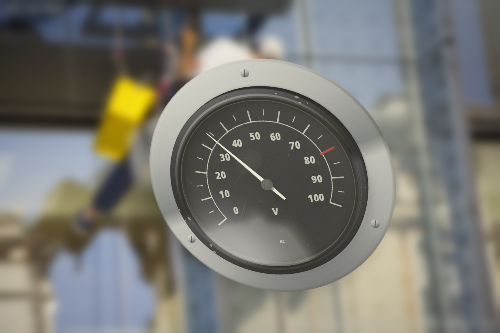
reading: 35; V
